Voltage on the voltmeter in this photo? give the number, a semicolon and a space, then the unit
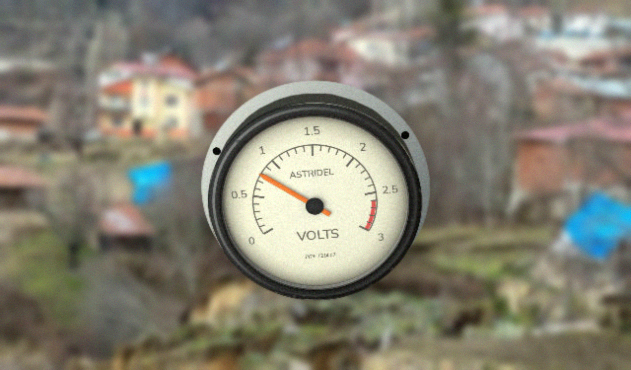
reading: 0.8; V
